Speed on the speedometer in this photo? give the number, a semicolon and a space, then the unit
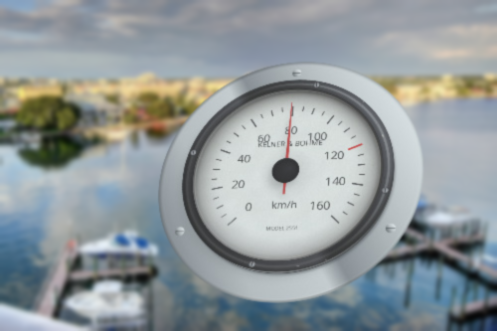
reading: 80; km/h
